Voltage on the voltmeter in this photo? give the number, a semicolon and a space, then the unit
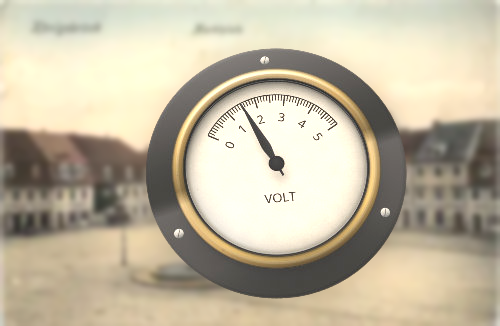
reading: 1.5; V
